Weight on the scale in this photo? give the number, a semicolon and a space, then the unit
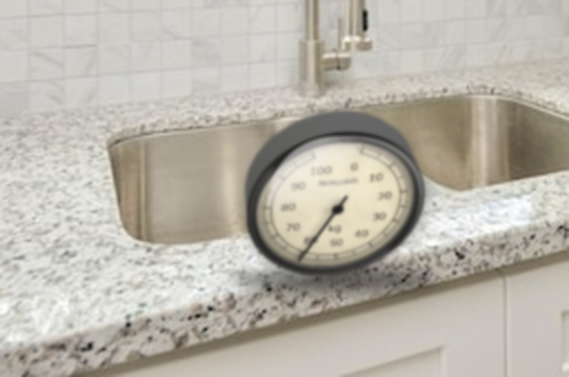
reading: 60; kg
